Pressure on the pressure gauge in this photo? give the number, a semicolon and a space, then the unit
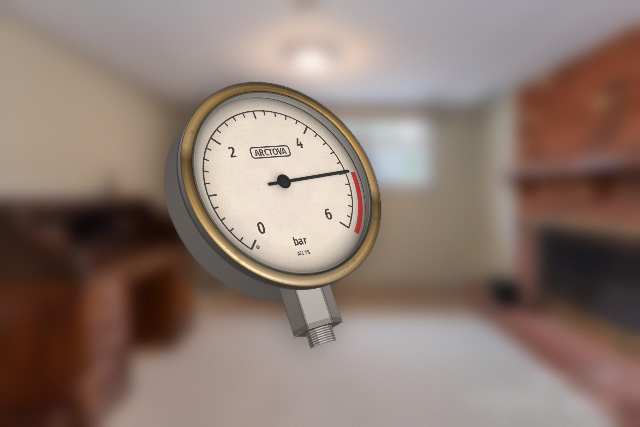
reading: 5; bar
